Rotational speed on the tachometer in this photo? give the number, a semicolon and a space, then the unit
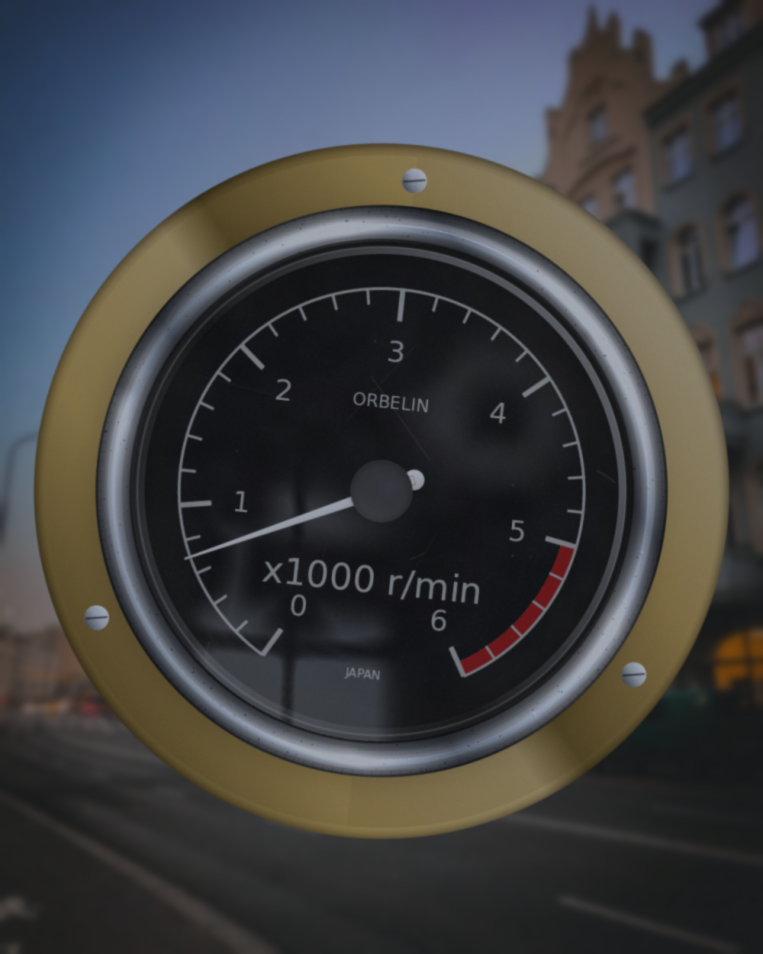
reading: 700; rpm
